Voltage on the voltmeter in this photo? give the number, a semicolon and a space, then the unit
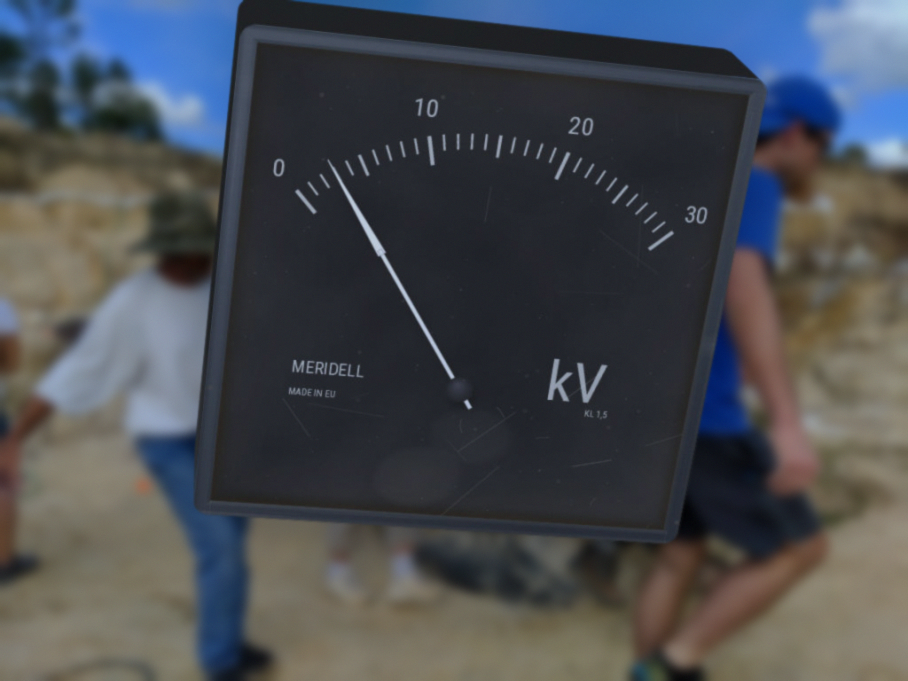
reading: 3; kV
